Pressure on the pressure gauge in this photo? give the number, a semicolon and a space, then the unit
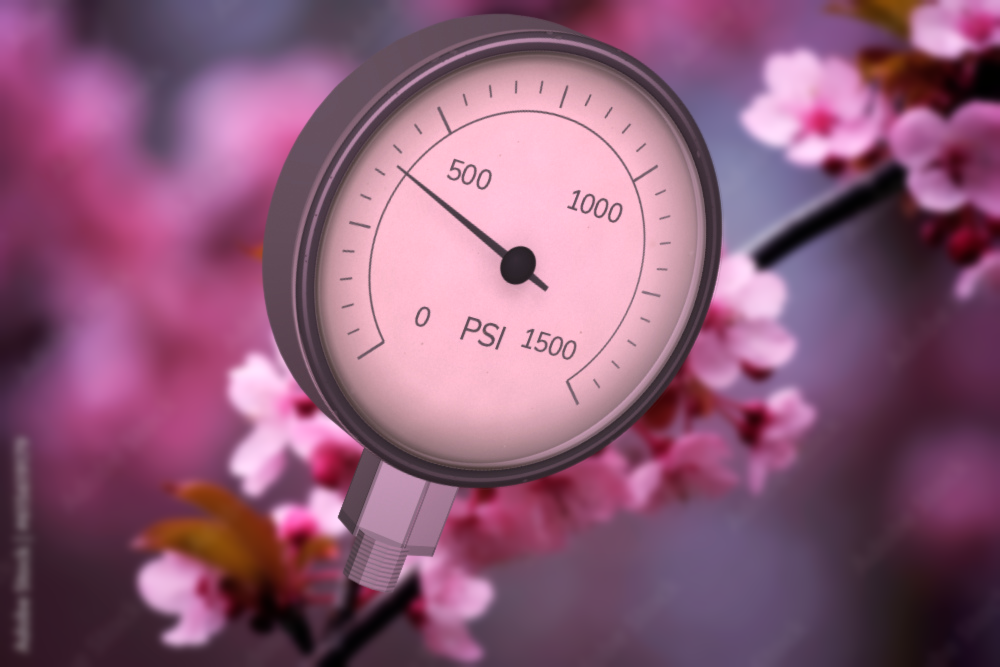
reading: 375; psi
